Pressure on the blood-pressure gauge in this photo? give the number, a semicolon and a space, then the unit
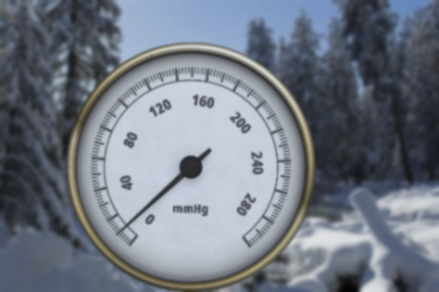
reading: 10; mmHg
